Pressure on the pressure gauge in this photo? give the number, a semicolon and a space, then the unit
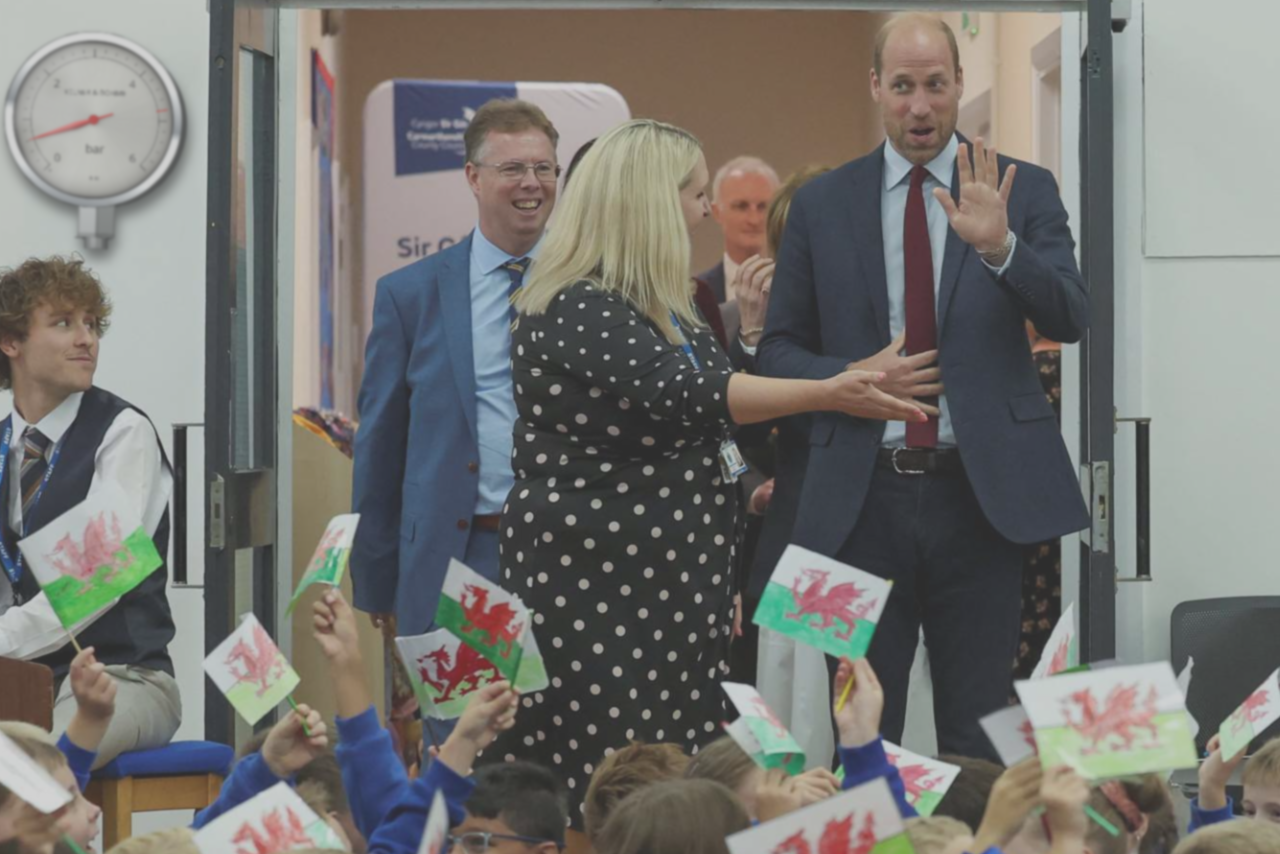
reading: 0.6; bar
